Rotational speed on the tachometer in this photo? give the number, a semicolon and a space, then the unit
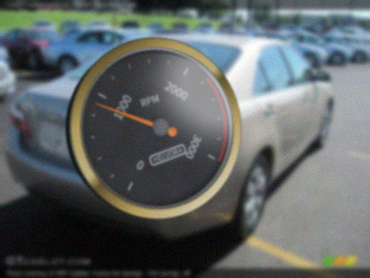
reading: 900; rpm
